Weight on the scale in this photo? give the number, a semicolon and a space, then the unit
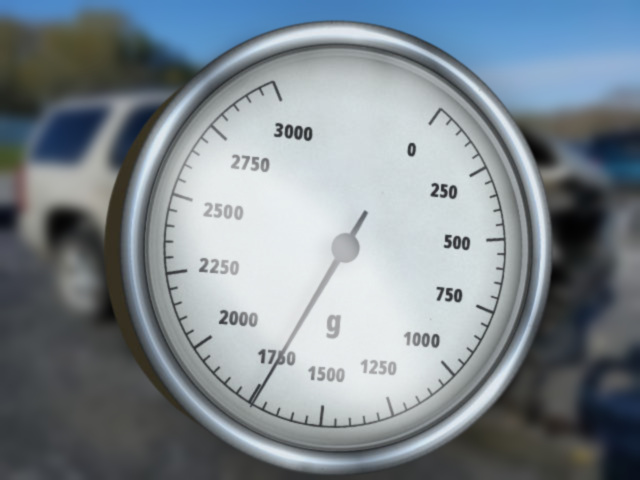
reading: 1750; g
